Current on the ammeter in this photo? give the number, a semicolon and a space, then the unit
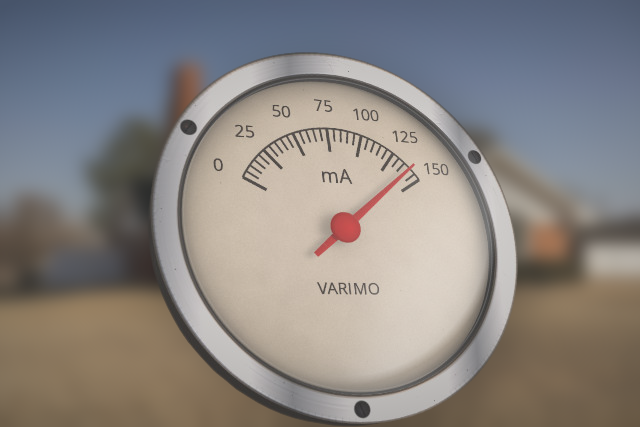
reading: 140; mA
